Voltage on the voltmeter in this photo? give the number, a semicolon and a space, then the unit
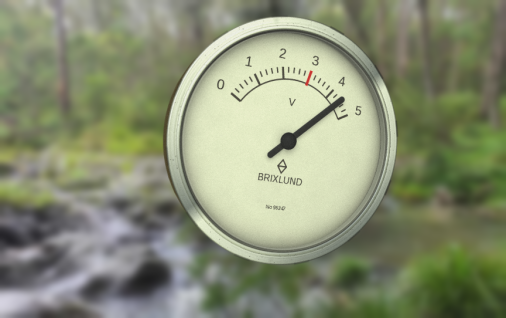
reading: 4.4; V
